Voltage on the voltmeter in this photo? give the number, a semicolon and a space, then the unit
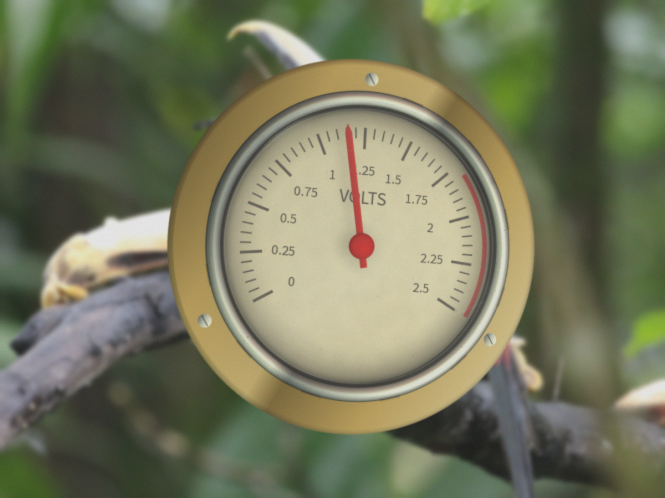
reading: 1.15; V
